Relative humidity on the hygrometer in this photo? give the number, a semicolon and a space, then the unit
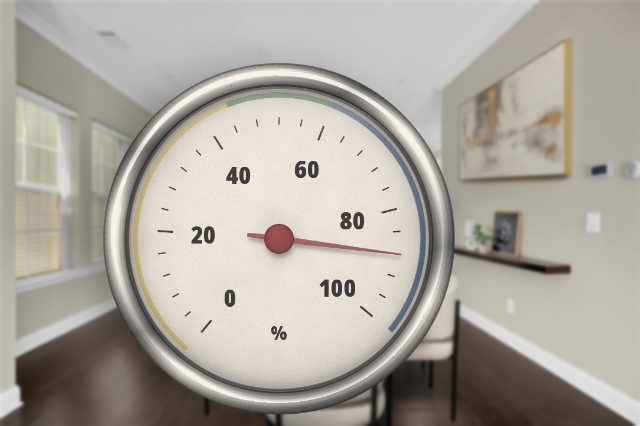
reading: 88; %
